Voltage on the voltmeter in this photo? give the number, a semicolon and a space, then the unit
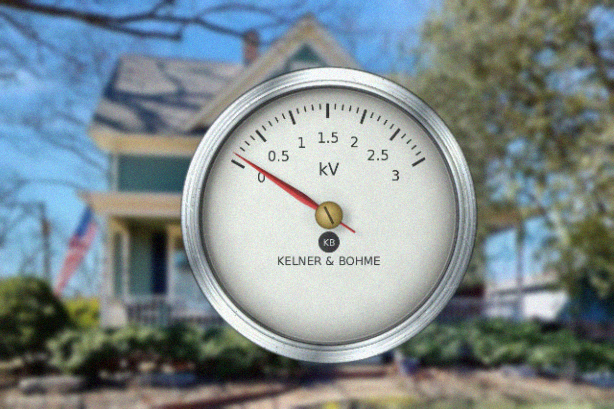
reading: 0.1; kV
